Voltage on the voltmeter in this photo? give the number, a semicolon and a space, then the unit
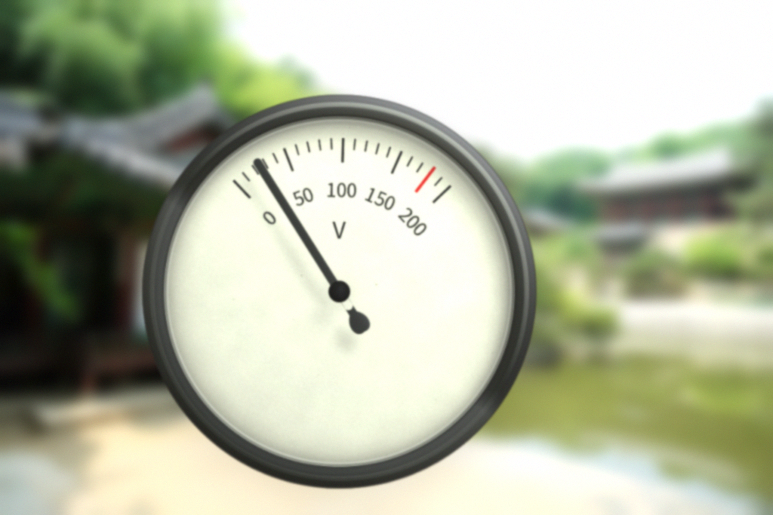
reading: 25; V
